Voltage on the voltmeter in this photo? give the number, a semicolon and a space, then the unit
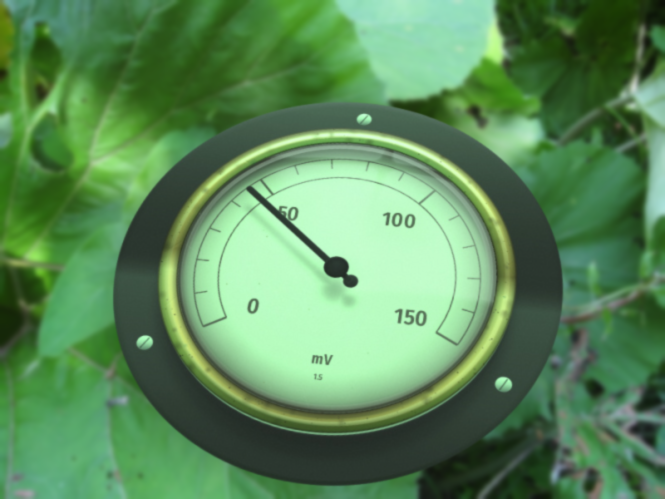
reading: 45; mV
